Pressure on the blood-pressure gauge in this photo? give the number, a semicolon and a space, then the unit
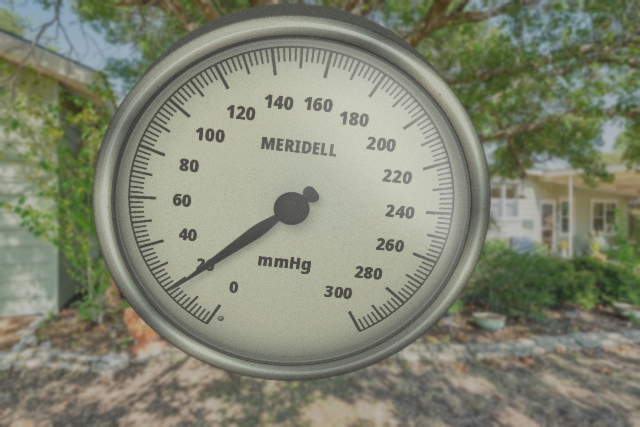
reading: 20; mmHg
